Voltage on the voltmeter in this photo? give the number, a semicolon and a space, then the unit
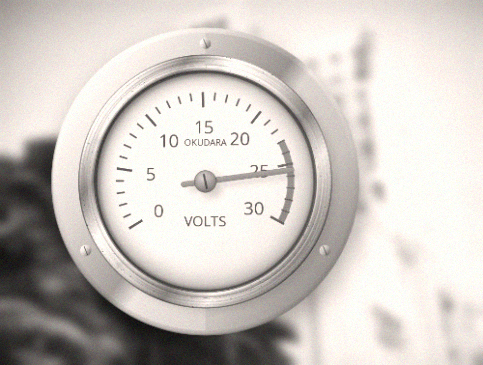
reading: 25.5; V
